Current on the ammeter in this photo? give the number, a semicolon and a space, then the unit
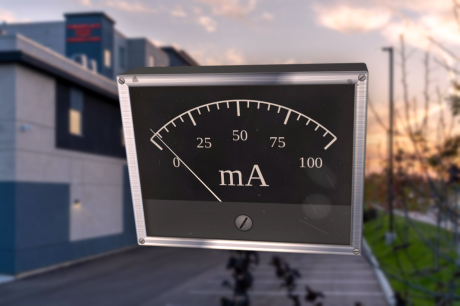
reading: 5; mA
